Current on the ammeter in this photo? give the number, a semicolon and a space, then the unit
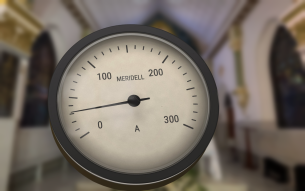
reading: 30; A
